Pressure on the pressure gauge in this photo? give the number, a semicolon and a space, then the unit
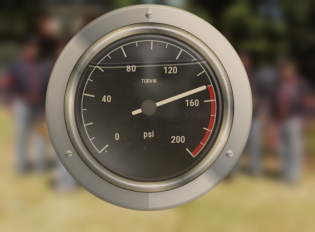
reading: 150; psi
